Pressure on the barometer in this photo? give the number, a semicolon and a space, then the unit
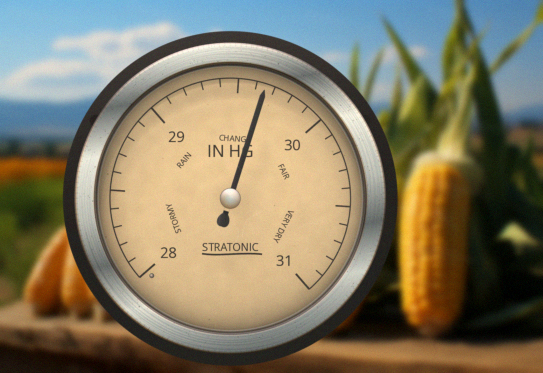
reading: 29.65; inHg
